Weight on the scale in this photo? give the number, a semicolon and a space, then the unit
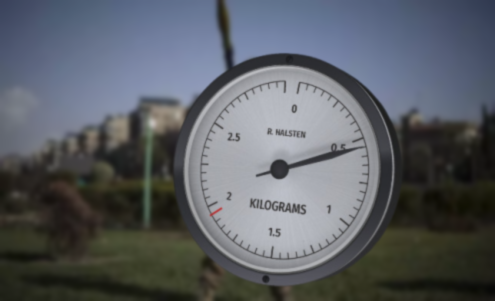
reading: 0.55; kg
